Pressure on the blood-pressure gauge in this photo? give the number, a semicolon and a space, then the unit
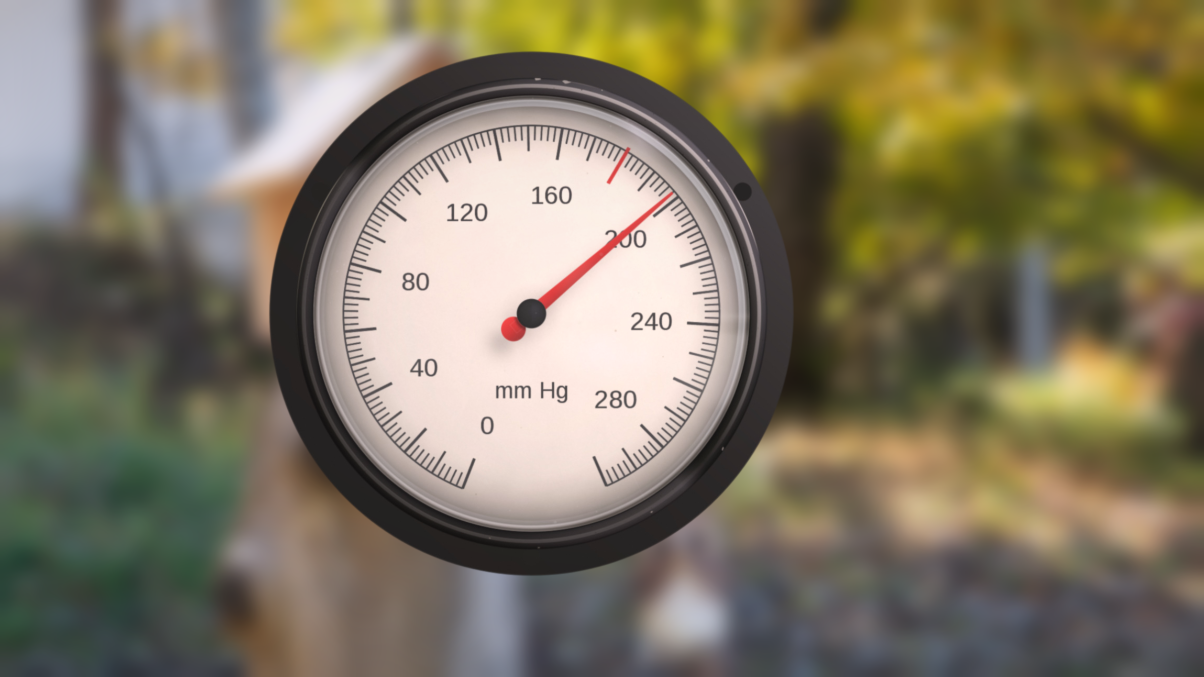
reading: 198; mmHg
